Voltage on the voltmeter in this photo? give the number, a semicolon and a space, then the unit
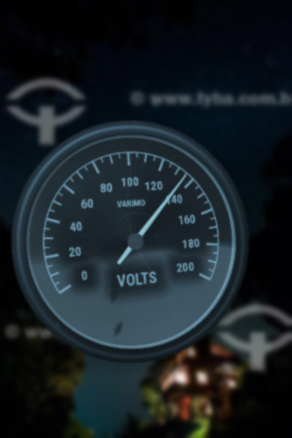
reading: 135; V
